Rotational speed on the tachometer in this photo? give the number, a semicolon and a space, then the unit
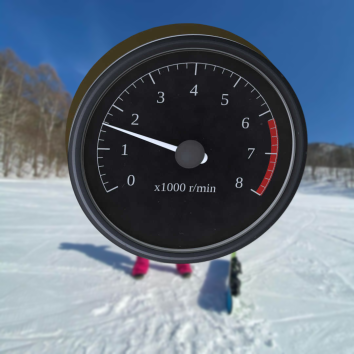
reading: 1600; rpm
